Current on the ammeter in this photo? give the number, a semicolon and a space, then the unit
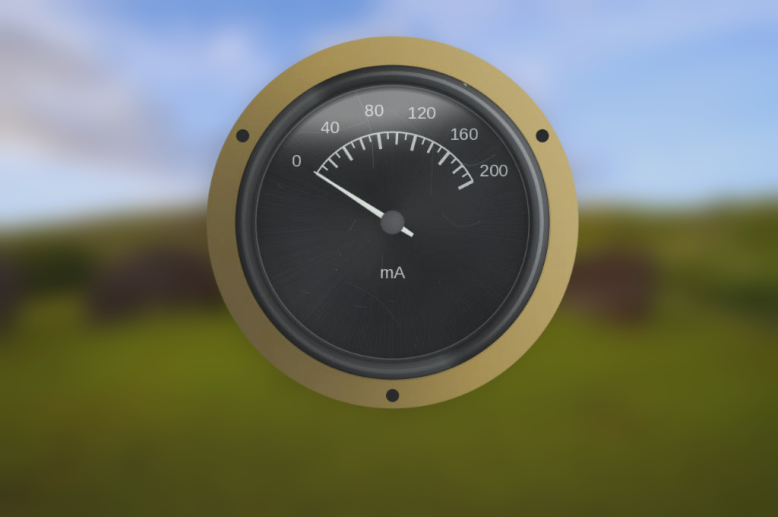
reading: 0; mA
